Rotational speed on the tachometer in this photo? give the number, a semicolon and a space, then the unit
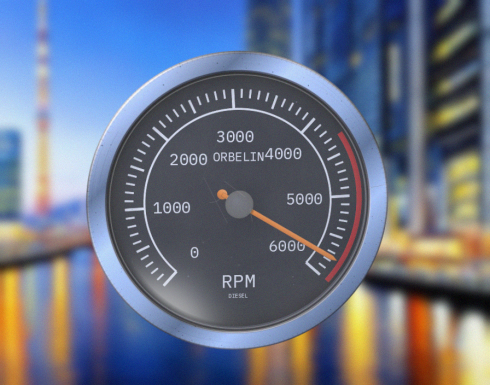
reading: 5750; rpm
